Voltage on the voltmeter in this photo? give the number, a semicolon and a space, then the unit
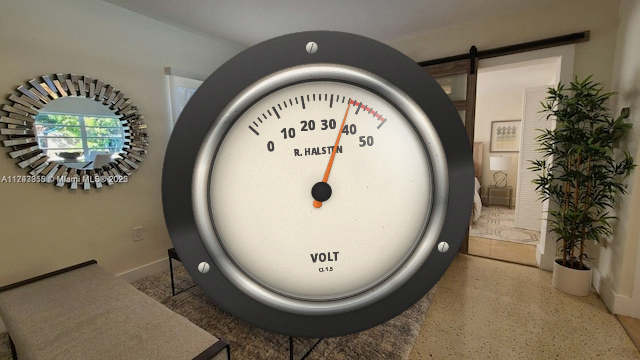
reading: 36; V
